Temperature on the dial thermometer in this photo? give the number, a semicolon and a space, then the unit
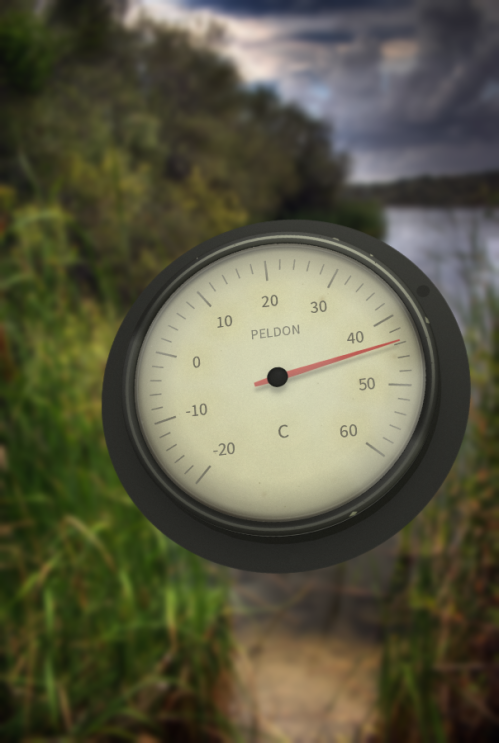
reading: 44; °C
